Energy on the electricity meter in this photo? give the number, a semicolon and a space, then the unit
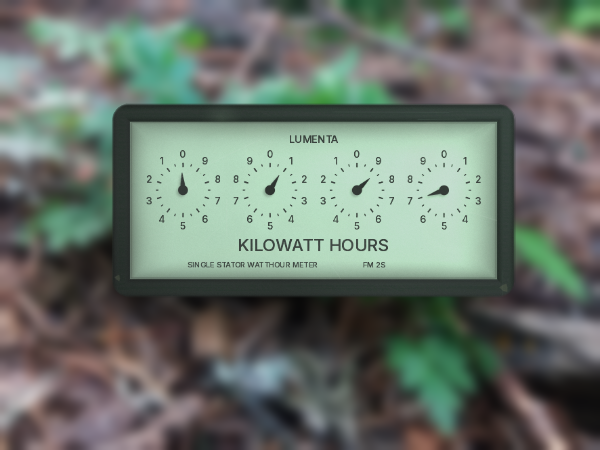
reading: 87; kWh
